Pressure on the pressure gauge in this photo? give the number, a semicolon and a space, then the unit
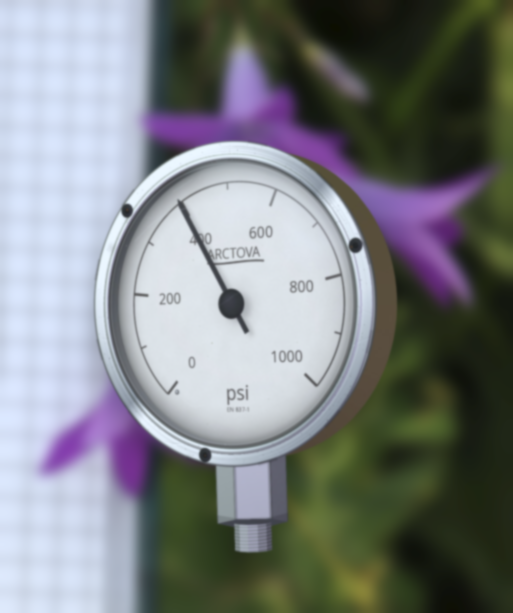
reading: 400; psi
